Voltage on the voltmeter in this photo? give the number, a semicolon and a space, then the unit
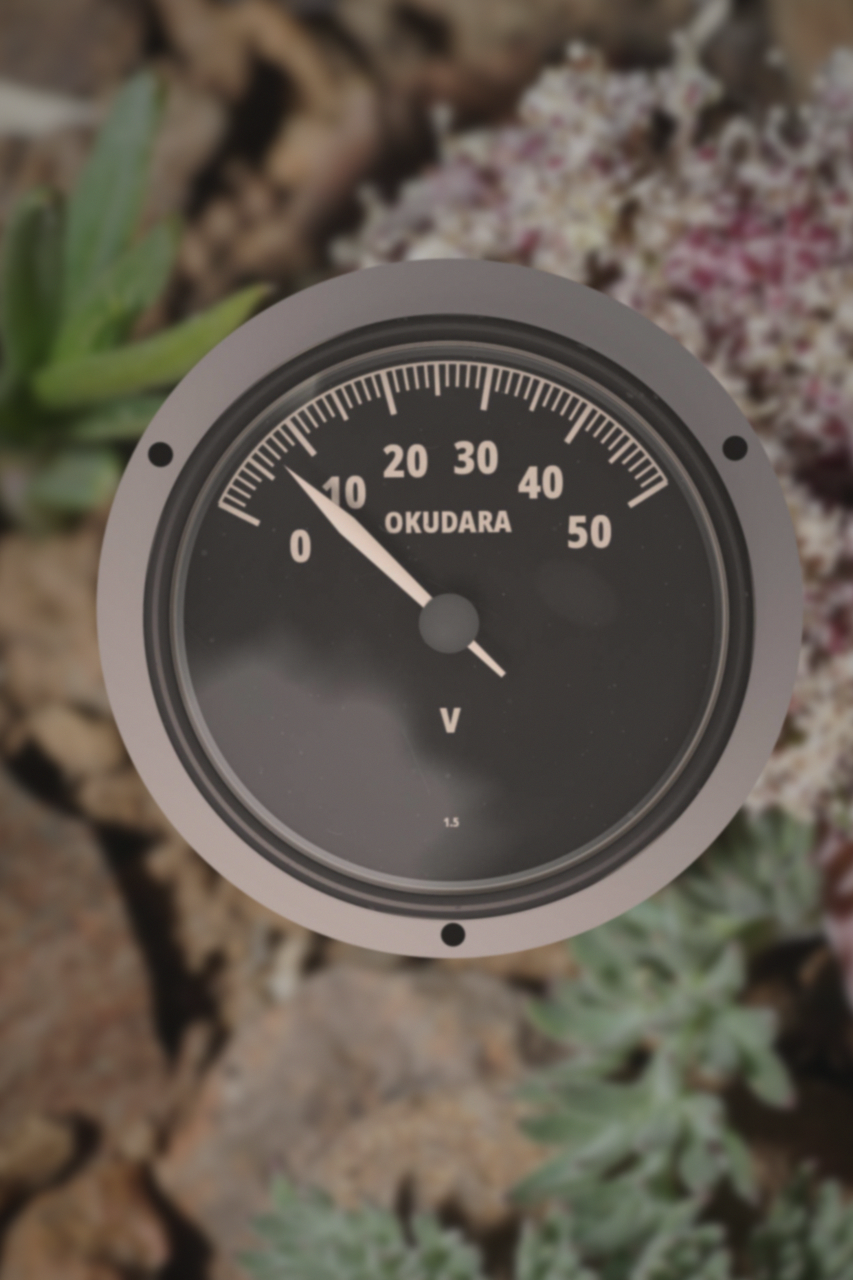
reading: 7; V
